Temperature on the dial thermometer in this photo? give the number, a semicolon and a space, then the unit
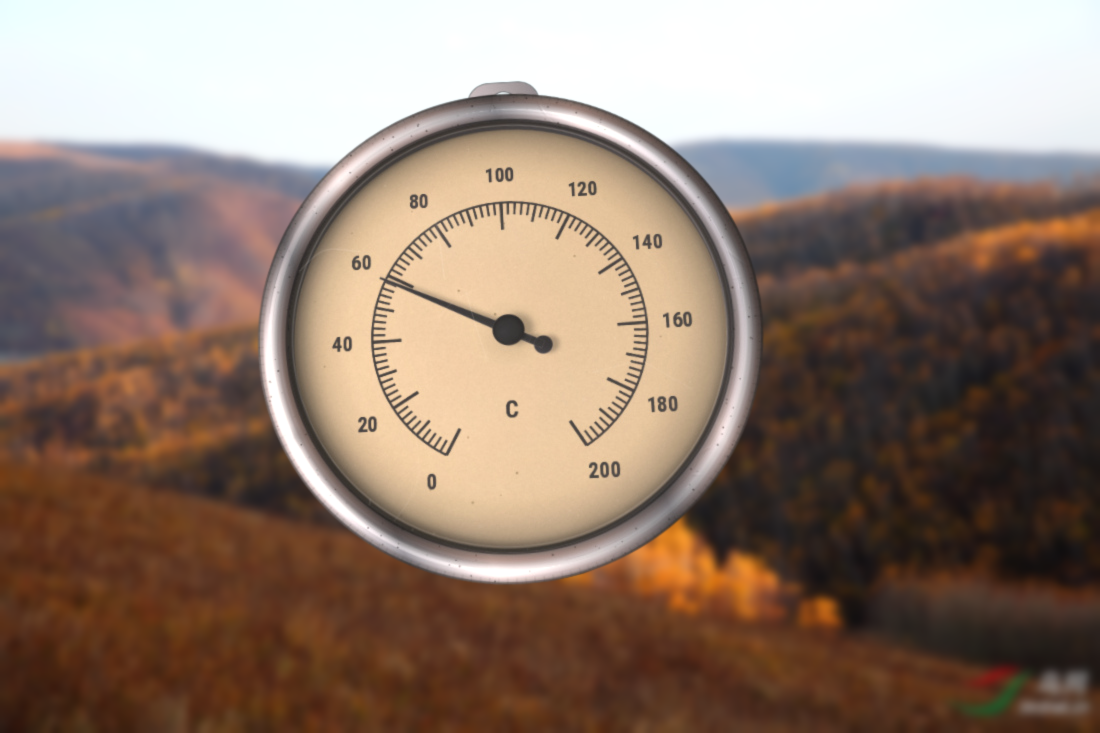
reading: 58; °C
